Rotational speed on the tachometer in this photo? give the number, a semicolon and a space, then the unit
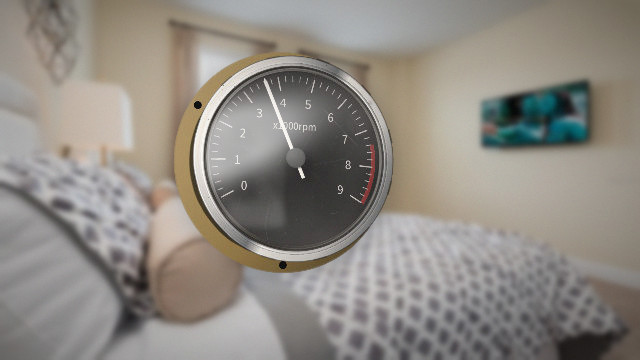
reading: 3600; rpm
